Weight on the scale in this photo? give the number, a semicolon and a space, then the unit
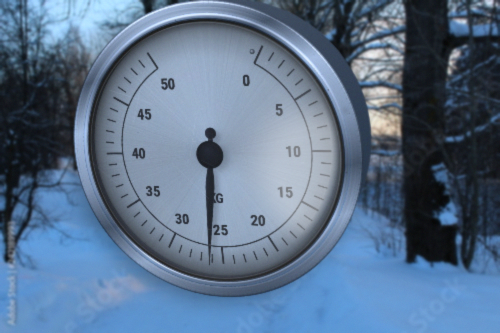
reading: 26; kg
